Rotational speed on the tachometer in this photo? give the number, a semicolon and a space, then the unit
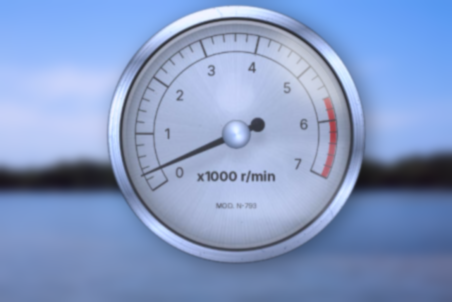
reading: 300; rpm
